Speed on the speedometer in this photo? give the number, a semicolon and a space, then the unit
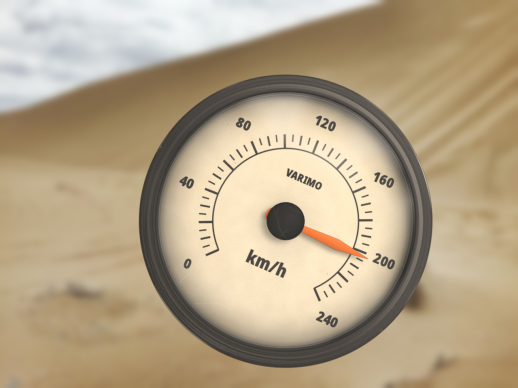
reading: 202.5; km/h
